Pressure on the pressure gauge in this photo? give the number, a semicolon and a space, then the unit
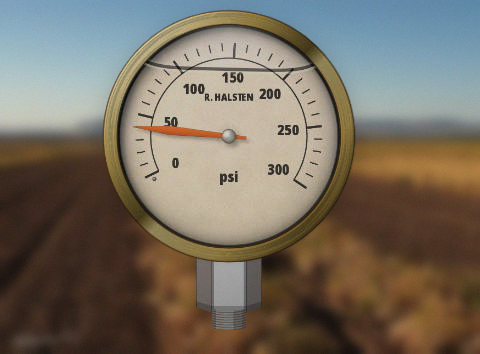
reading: 40; psi
